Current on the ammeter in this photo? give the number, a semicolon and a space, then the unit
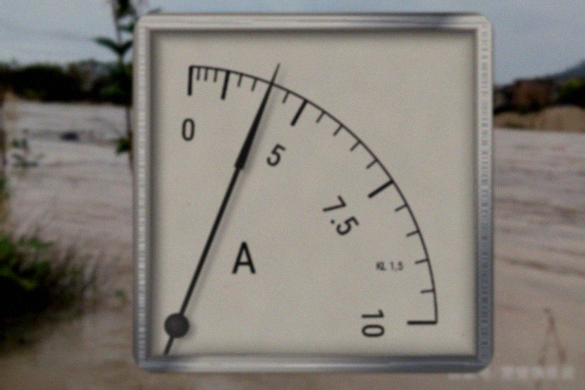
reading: 4; A
